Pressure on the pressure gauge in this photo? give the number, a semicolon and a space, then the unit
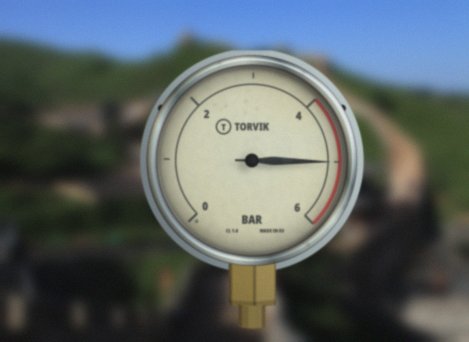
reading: 5; bar
